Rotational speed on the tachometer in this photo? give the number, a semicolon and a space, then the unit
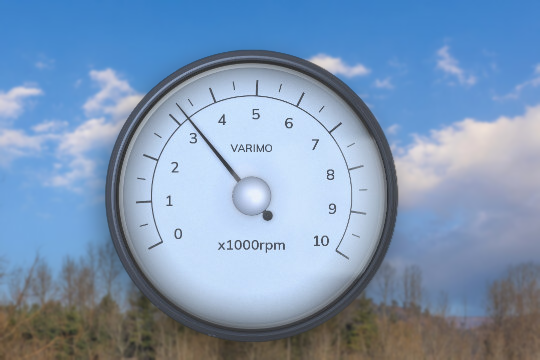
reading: 3250; rpm
